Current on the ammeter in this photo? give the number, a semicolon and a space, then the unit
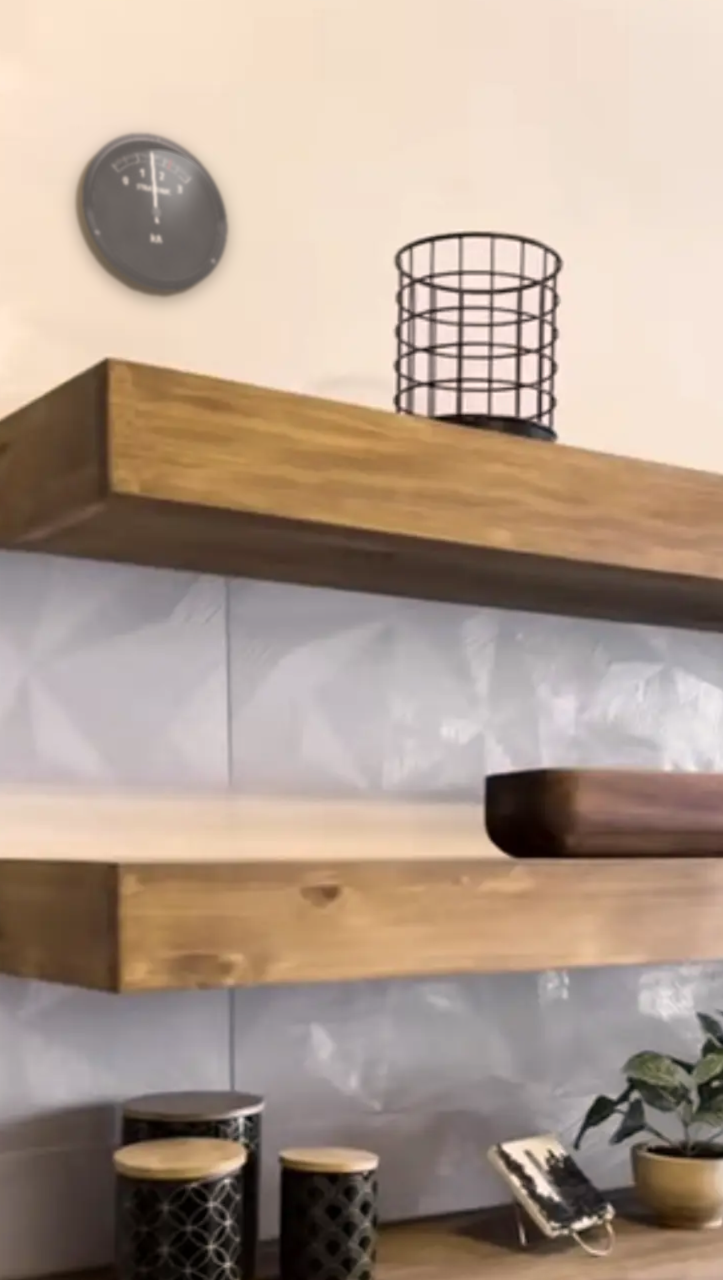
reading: 1.5; kA
